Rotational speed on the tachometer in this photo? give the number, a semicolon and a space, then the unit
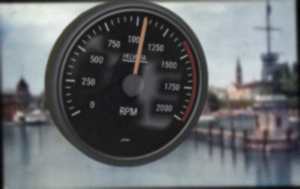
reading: 1050; rpm
